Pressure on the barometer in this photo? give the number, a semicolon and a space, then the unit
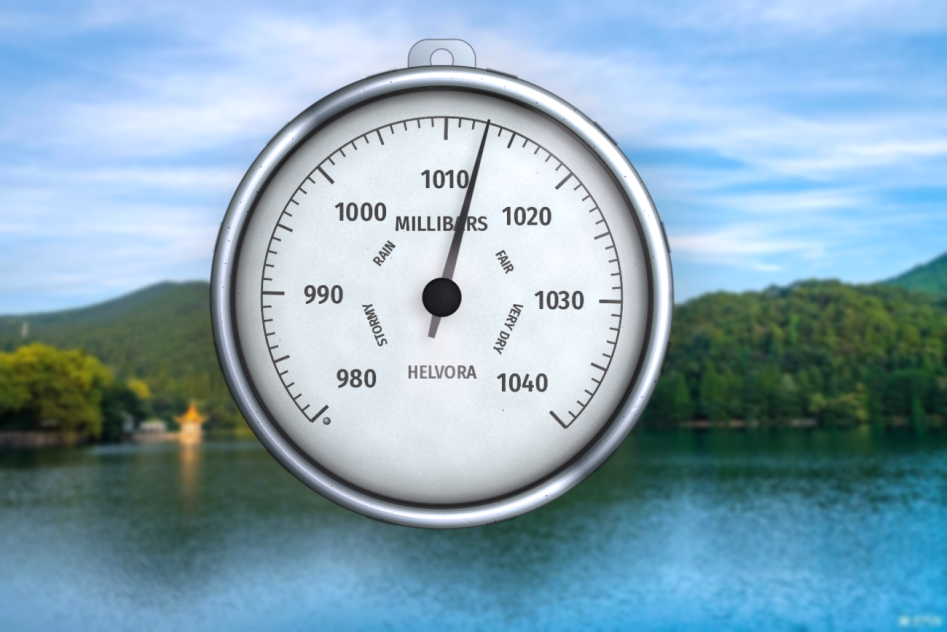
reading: 1013; mbar
